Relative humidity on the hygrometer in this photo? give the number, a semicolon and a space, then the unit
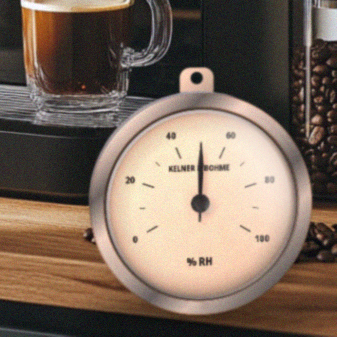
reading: 50; %
